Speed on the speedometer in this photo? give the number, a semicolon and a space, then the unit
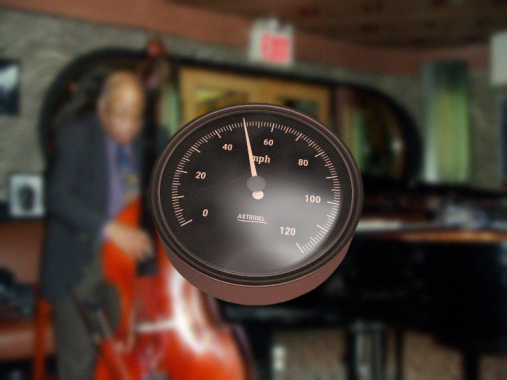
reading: 50; mph
